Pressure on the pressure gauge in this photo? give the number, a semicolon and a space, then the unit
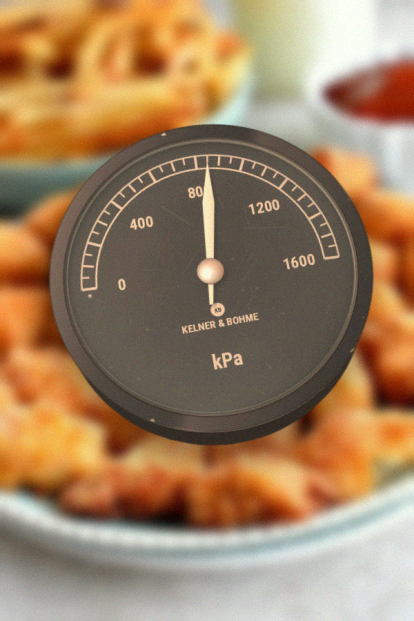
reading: 850; kPa
